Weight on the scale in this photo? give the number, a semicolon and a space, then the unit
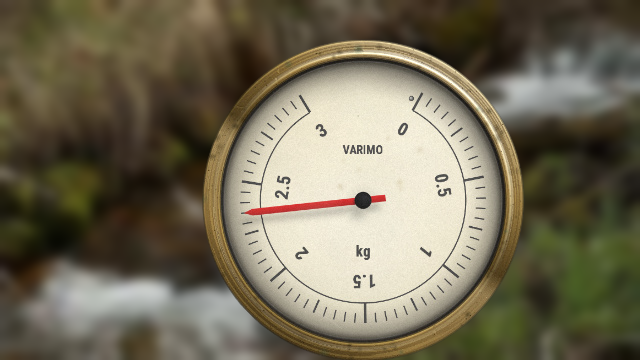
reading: 2.35; kg
